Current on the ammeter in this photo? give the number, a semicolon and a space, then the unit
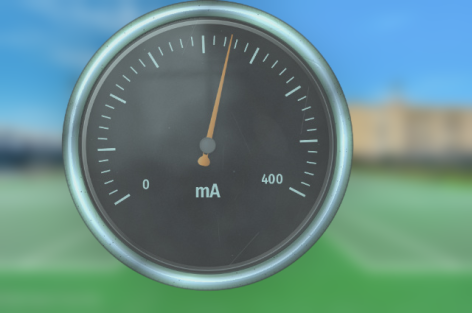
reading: 225; mA
